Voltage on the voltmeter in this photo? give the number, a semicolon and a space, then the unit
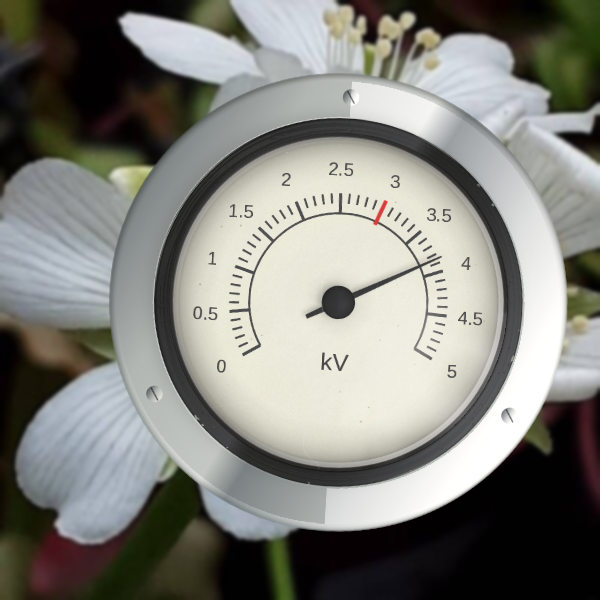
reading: 3.85; kV
